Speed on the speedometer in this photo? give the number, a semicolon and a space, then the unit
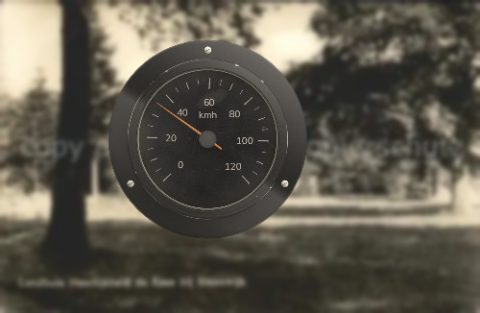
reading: 35; km/h
